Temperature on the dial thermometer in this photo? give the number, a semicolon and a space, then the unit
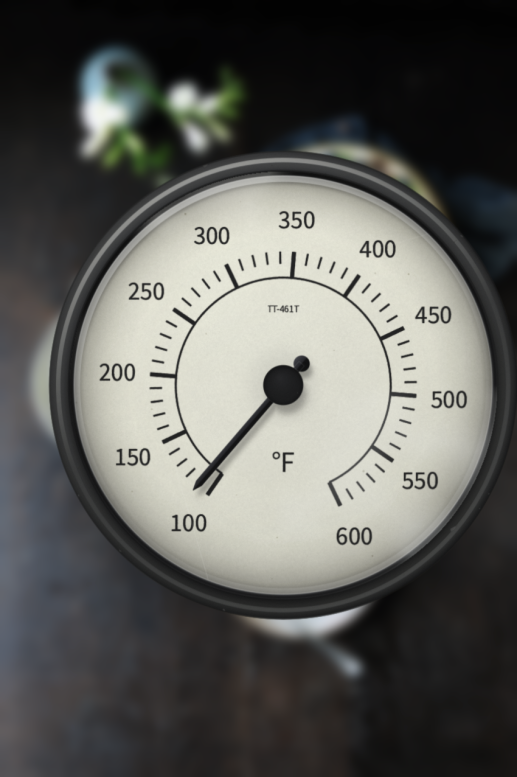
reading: 110; °F
